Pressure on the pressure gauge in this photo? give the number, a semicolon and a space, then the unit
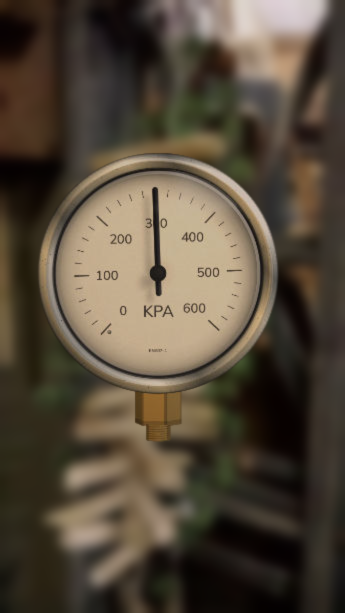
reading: 300; kPa
